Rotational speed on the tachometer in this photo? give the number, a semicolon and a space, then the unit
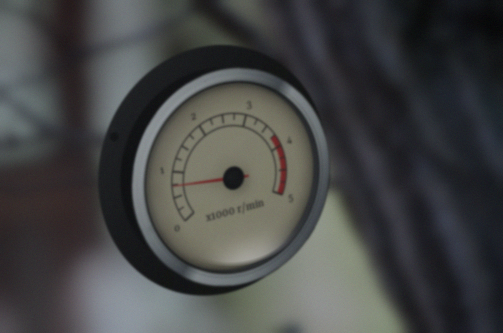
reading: 750; rpm
